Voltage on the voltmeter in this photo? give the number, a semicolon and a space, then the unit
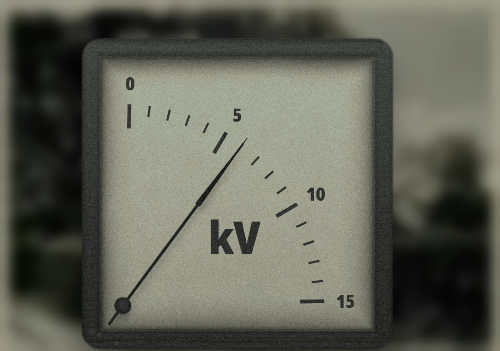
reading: 6; kV
